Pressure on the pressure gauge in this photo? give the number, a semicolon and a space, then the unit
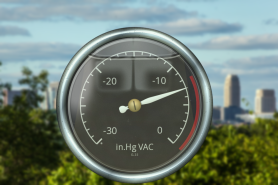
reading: -7; inHg
